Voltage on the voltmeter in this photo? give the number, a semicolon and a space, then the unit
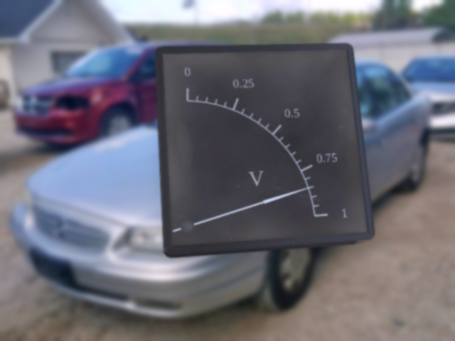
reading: 0.85; V
